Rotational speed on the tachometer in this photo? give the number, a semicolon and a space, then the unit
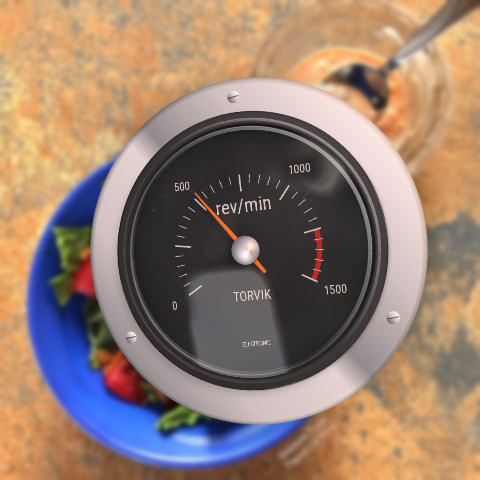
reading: 525; rpm
